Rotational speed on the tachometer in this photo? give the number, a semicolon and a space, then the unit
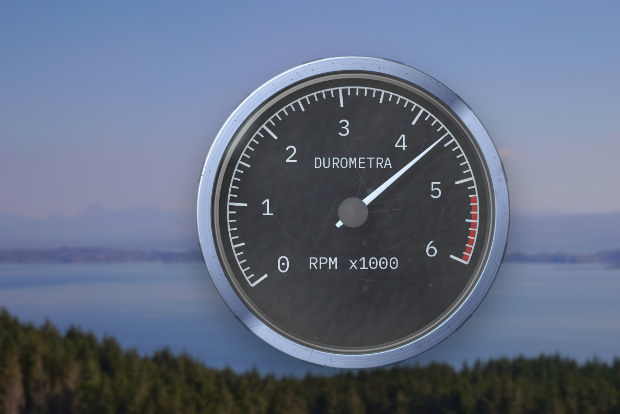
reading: 4400; rpm
